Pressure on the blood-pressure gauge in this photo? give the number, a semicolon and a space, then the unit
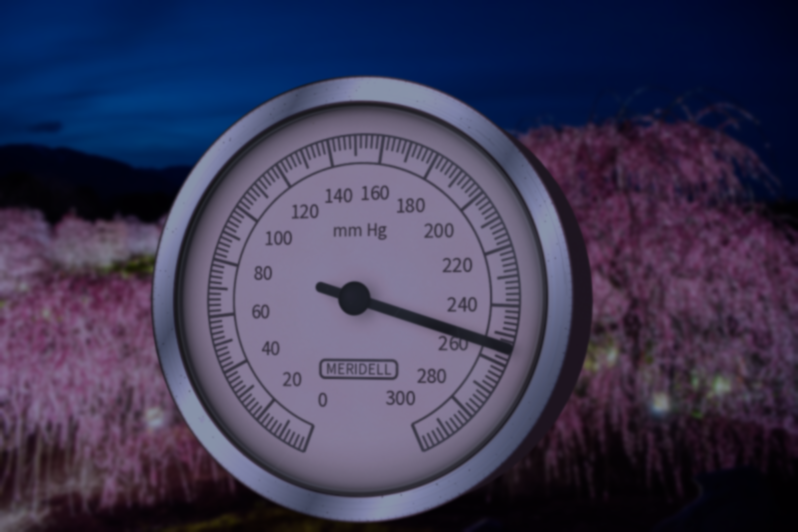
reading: 254; mmHg
